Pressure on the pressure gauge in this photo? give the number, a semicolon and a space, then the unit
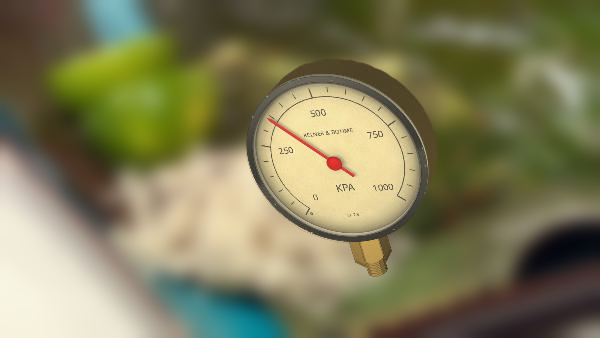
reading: 350; kPa
